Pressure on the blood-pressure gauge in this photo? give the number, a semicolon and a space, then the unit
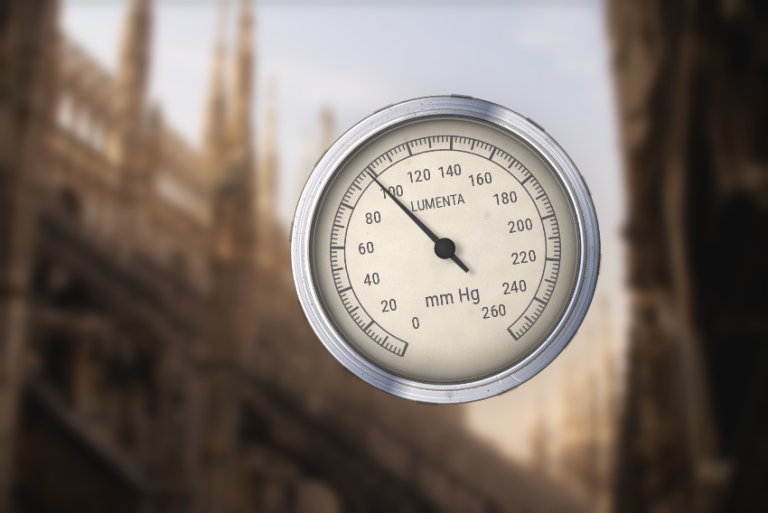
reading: 98; mmHg
